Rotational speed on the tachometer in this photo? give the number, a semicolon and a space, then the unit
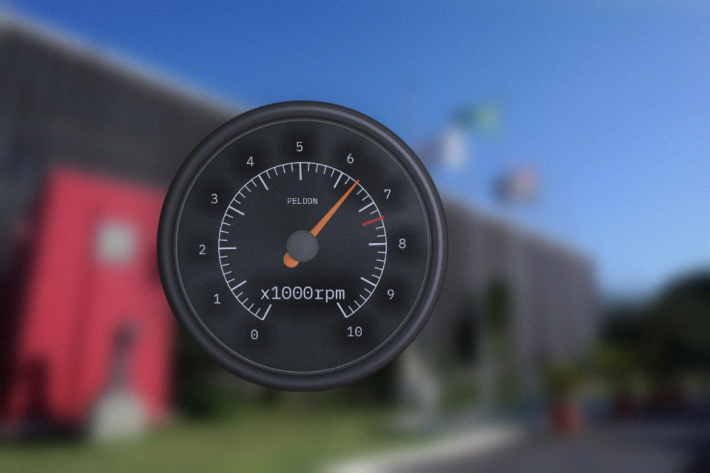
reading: 6400; rpm
